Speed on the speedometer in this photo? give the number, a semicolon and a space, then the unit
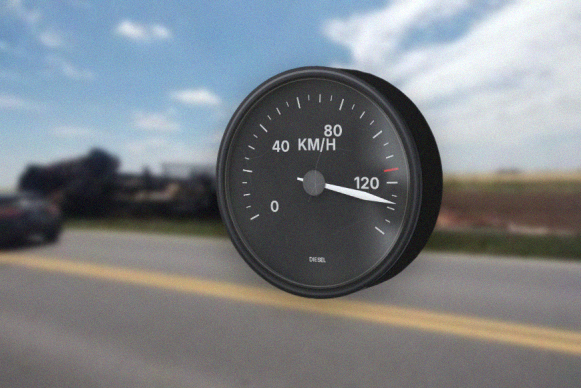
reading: 127.5; km/h
